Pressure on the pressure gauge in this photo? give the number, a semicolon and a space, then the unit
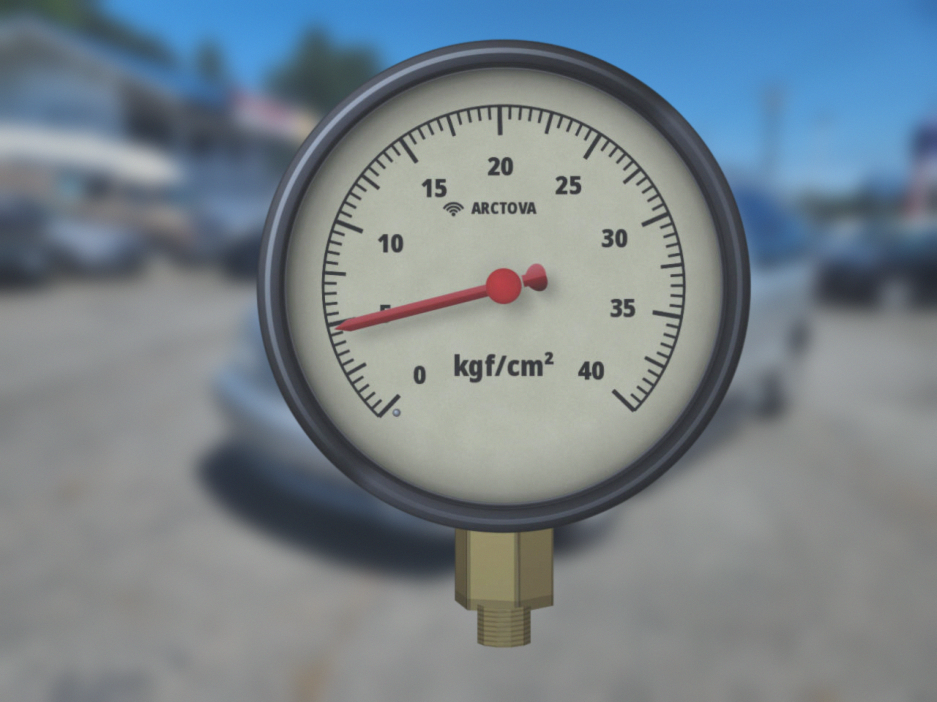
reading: 4.75; kg/cm²
